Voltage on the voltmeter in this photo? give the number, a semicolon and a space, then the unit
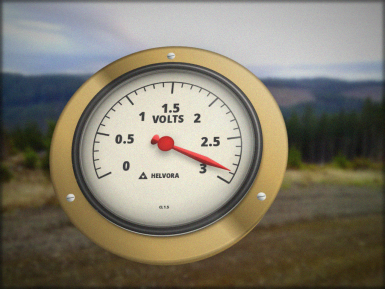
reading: 2.9; V
